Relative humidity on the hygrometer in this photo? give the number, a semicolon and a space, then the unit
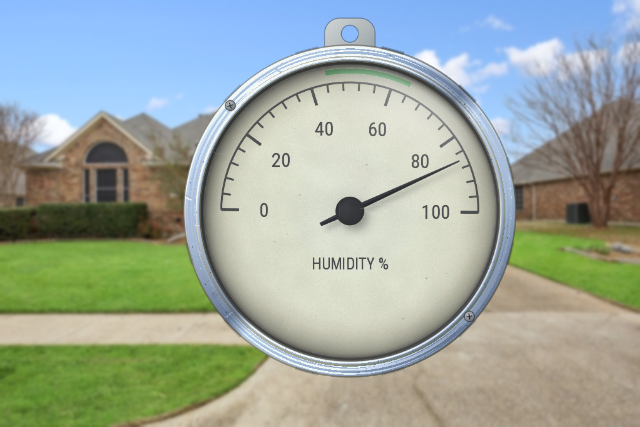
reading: 86; %
